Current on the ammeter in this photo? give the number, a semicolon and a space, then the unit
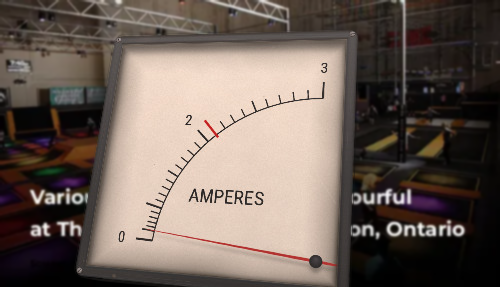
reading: 0.5; A
